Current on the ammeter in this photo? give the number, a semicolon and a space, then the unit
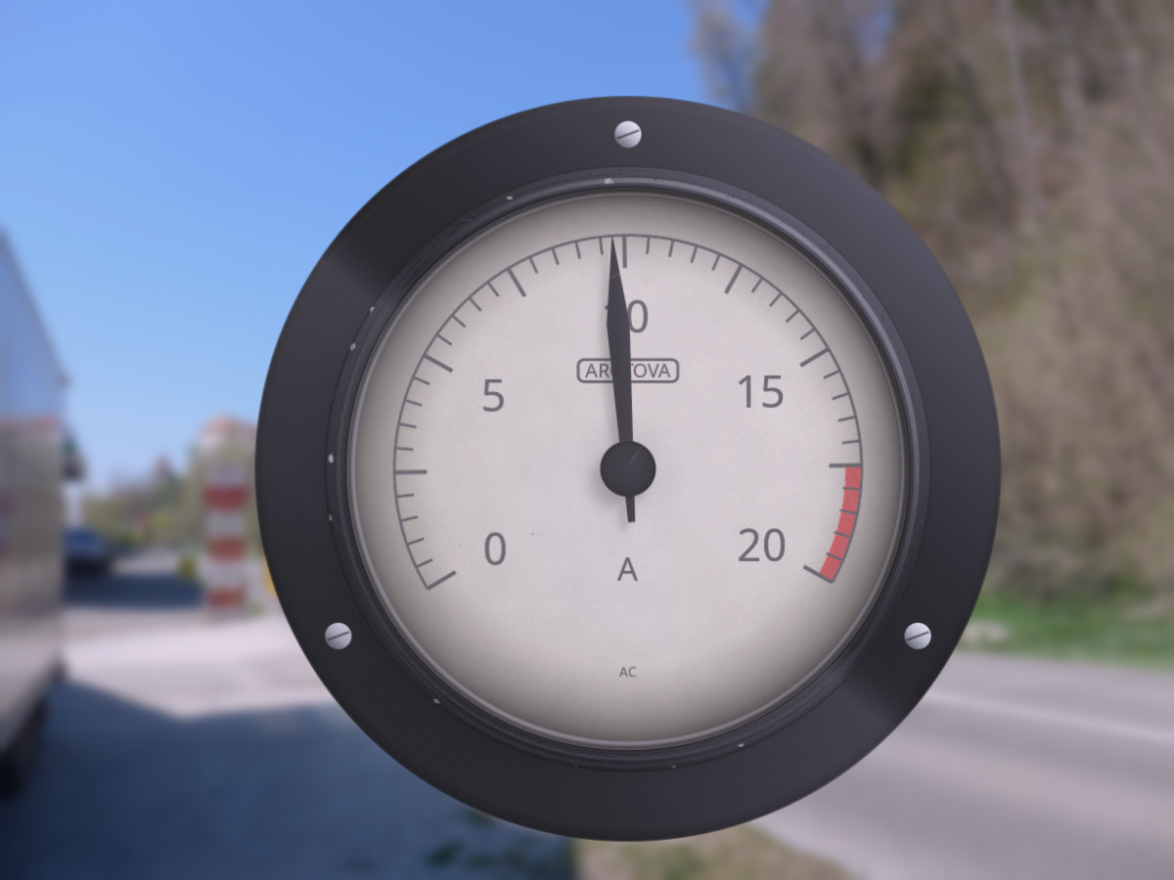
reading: 9.75; A
